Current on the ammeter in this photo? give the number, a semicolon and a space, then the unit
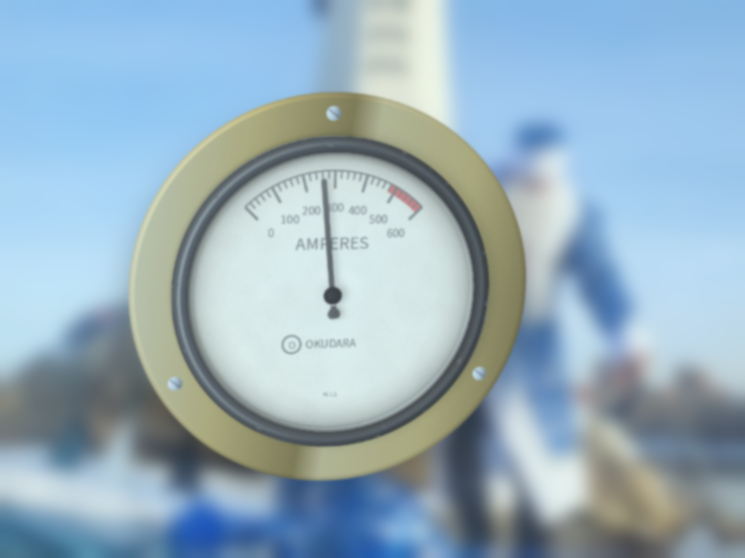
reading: 260; A
